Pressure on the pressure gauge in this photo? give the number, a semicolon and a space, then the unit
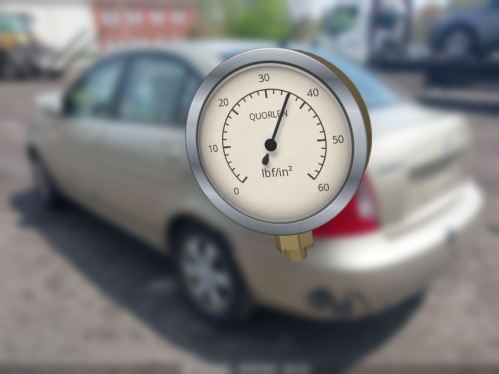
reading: 36; psi
